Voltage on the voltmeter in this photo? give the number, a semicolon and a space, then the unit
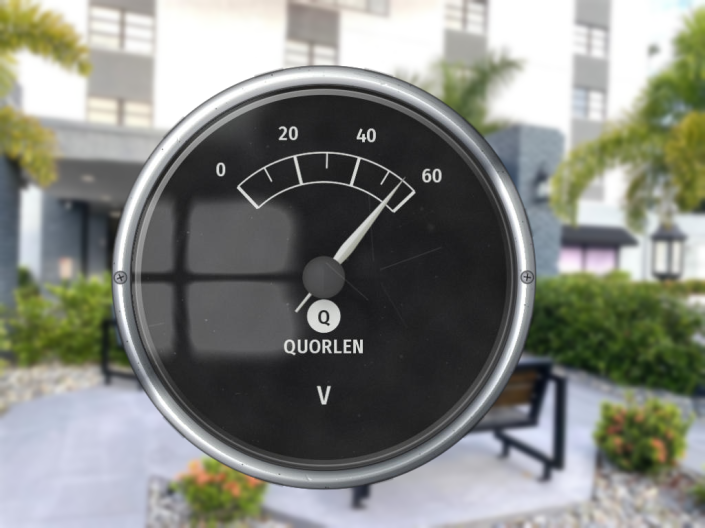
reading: 55; V
